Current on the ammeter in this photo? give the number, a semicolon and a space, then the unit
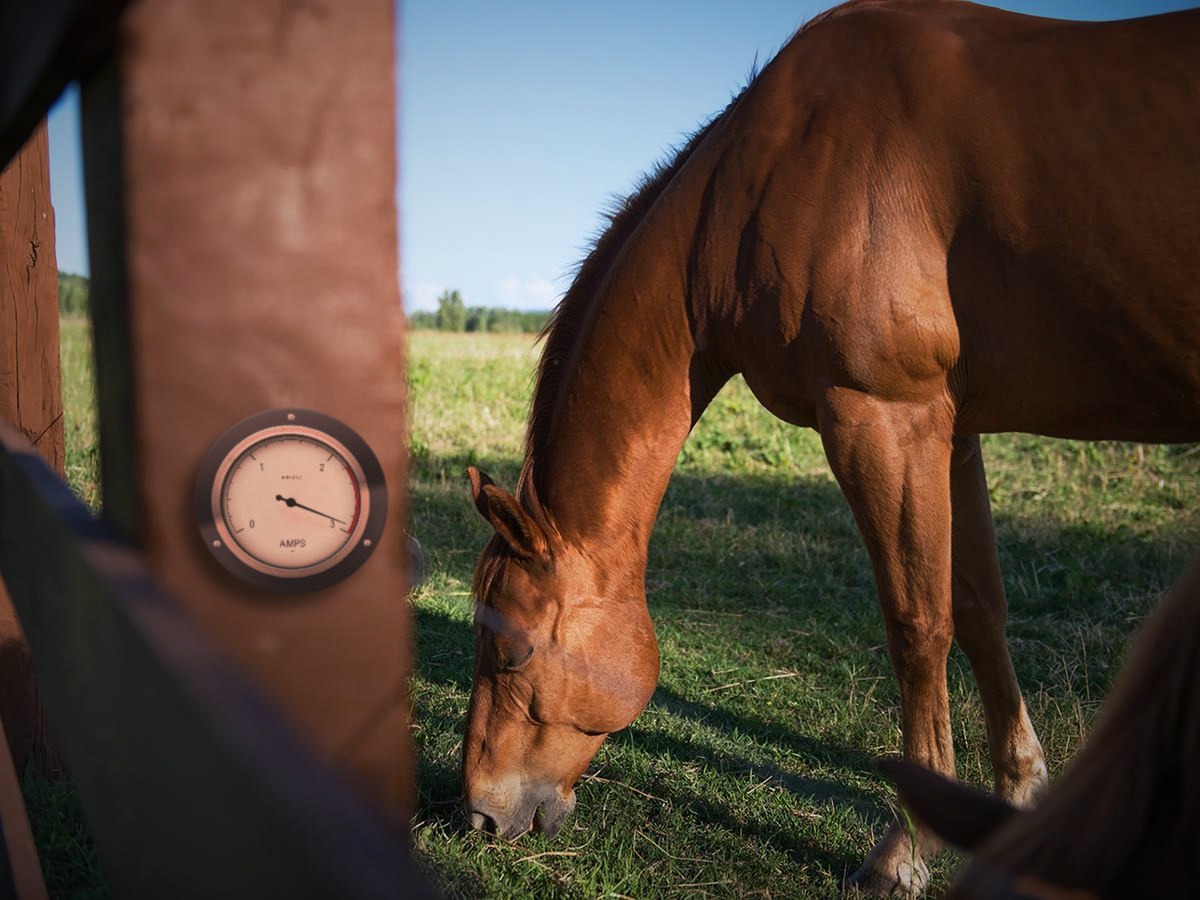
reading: 2.9; A
